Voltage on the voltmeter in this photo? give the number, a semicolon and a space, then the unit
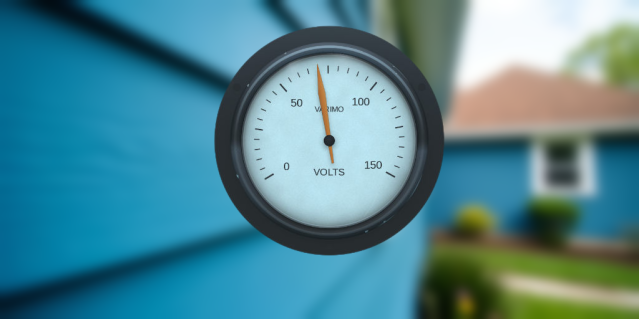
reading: 70; V
